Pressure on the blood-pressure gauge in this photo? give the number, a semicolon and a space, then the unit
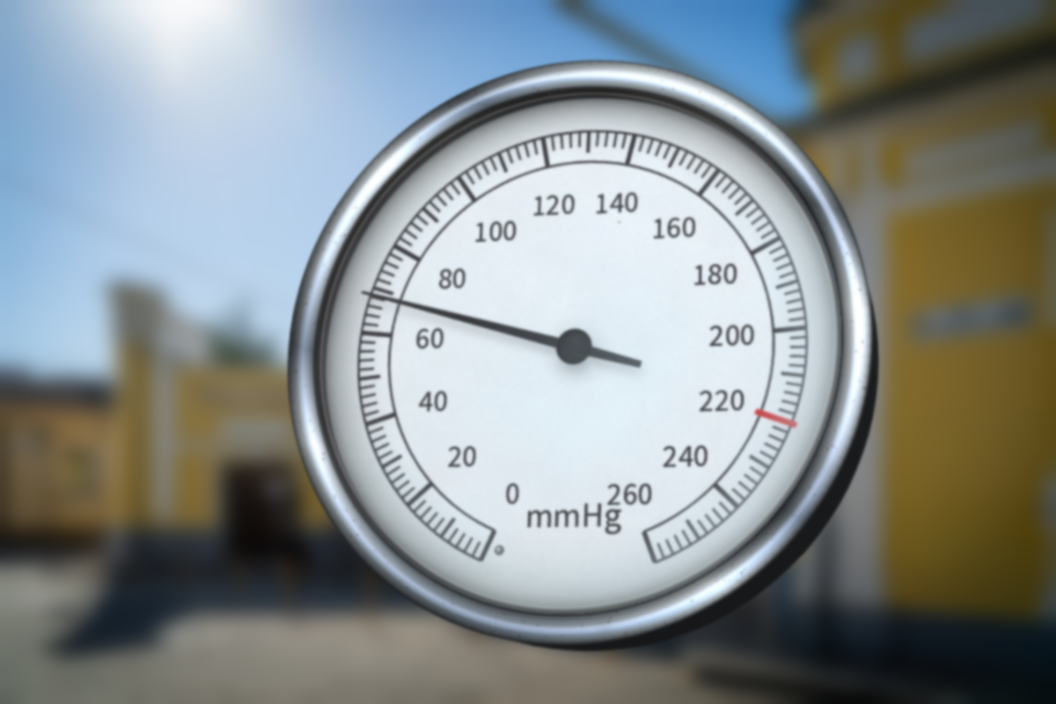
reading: 68; mmHg
